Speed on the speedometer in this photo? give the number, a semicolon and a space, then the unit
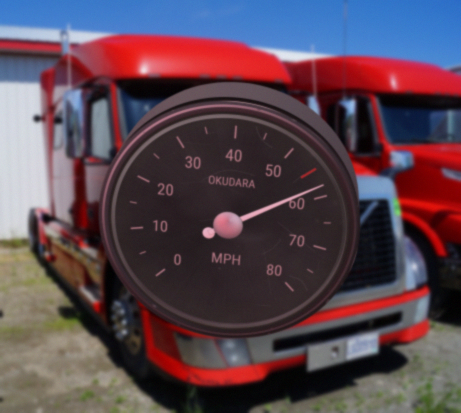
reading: 57.5; mph
